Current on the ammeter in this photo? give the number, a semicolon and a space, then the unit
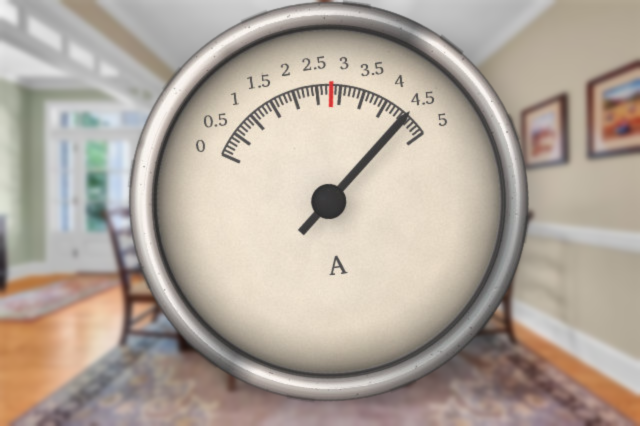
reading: 4.5; A
